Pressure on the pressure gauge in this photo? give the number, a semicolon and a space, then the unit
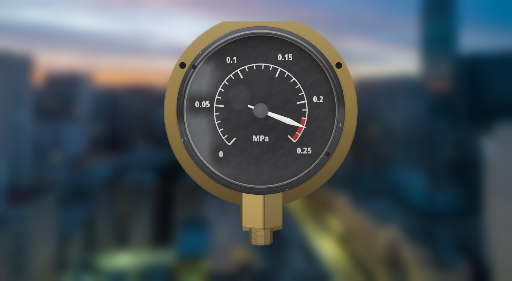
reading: 0.23; MPa
